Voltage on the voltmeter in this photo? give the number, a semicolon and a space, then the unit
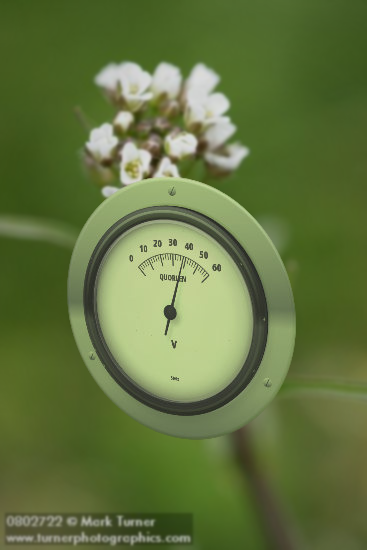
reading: 40; V
